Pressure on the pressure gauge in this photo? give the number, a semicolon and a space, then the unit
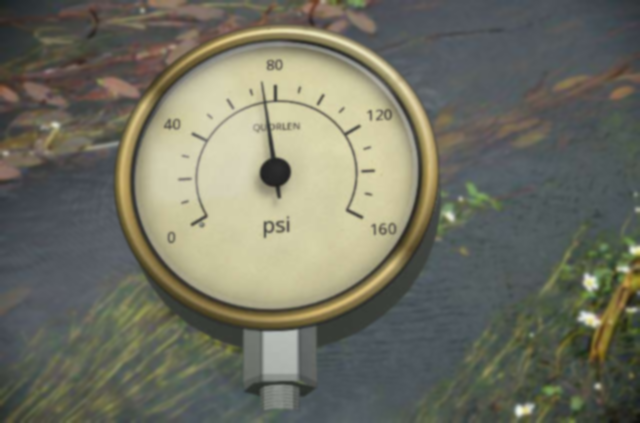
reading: 75; psi
